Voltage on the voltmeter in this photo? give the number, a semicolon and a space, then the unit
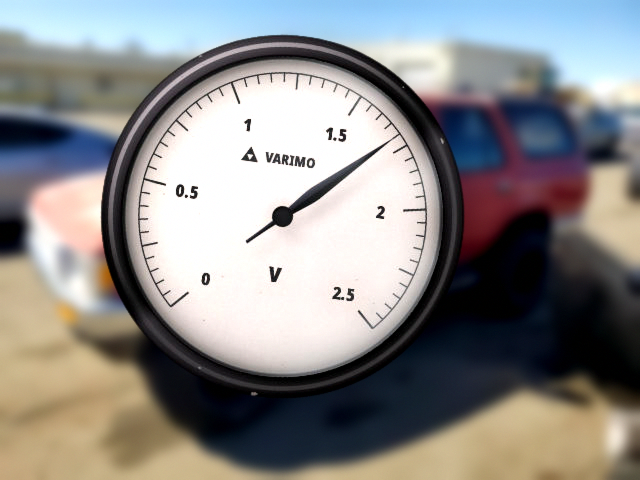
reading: 1.7; V
